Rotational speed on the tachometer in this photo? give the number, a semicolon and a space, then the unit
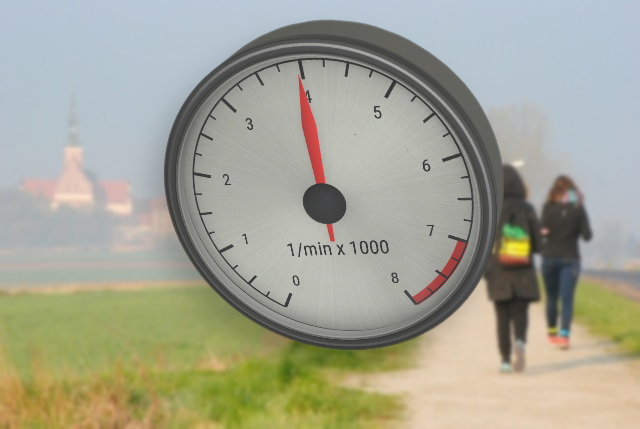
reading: 4000; rpm
